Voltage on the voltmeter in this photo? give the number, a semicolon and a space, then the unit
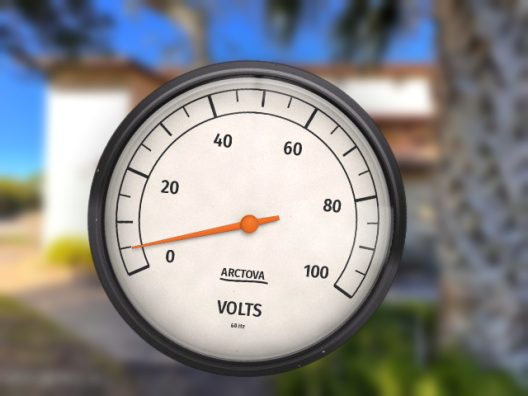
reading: 5; V
